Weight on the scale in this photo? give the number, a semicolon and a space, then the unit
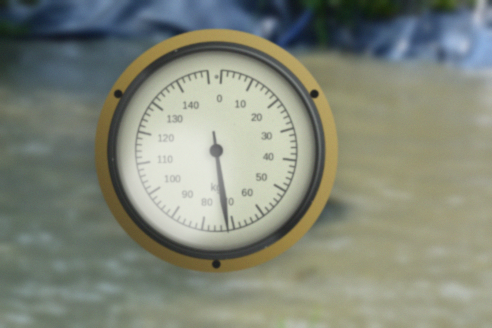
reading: 72; kg
